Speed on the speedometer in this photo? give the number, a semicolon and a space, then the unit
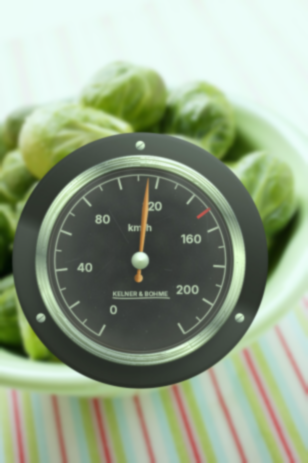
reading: 115; km/h
